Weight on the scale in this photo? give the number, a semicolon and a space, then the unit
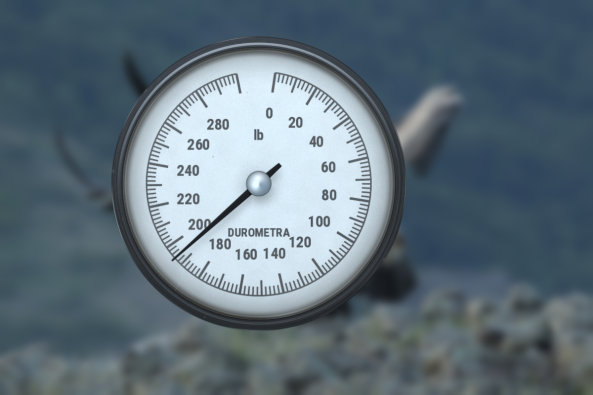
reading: 194; lb
